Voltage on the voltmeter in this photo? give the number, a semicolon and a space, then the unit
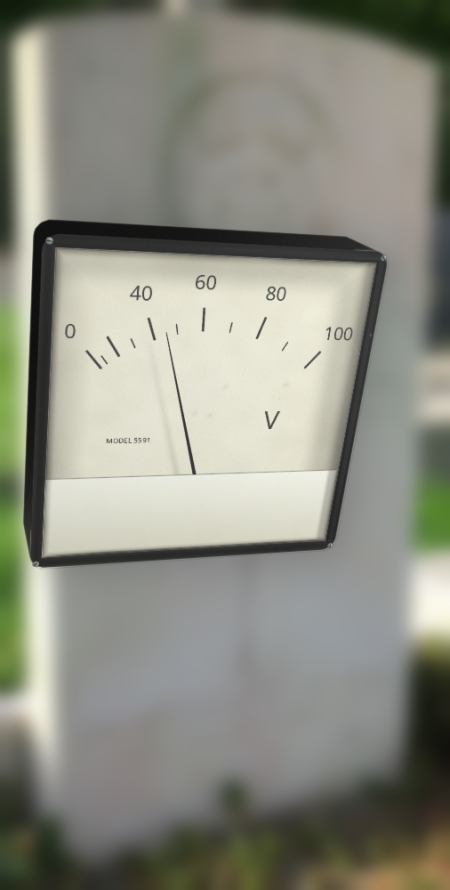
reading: 45; V
